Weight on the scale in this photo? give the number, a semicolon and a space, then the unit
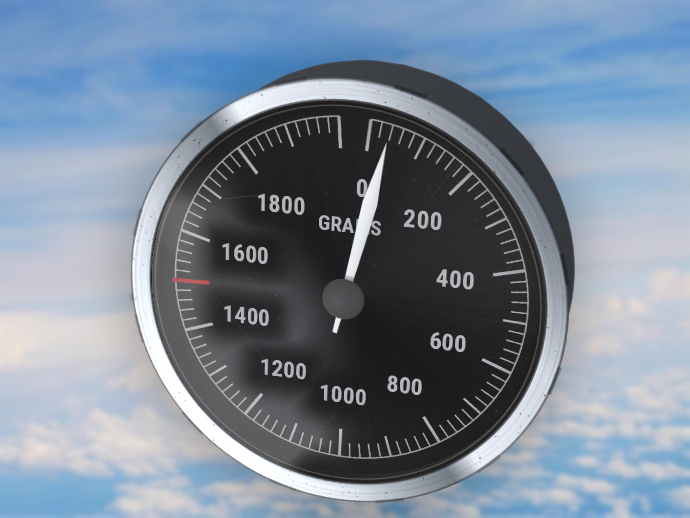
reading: 40; g
